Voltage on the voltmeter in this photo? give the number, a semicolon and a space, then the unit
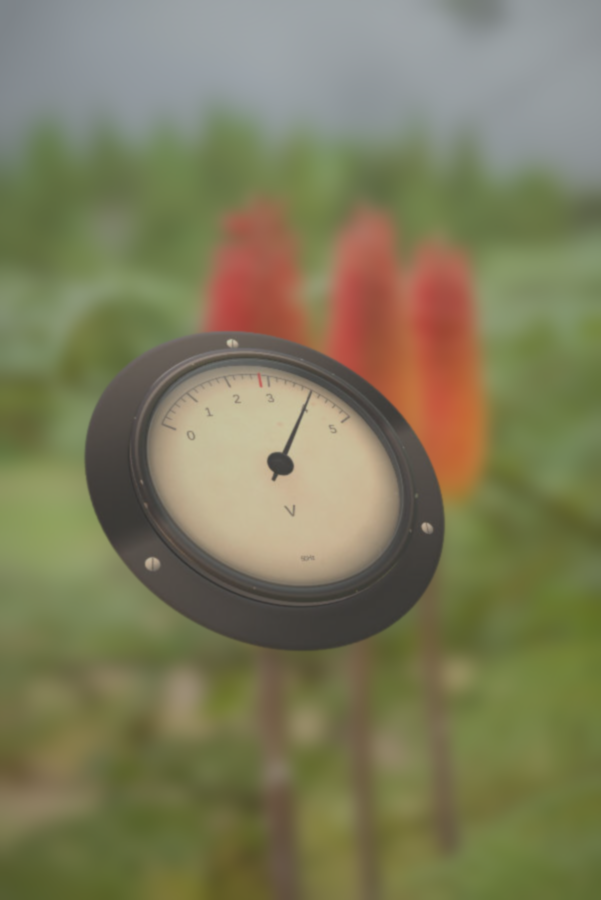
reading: 4; V
